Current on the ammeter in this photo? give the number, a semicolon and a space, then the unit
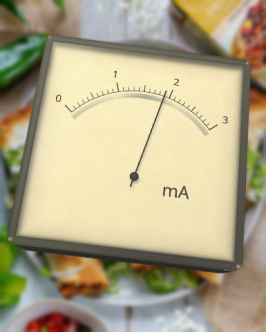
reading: 1.9; mA
